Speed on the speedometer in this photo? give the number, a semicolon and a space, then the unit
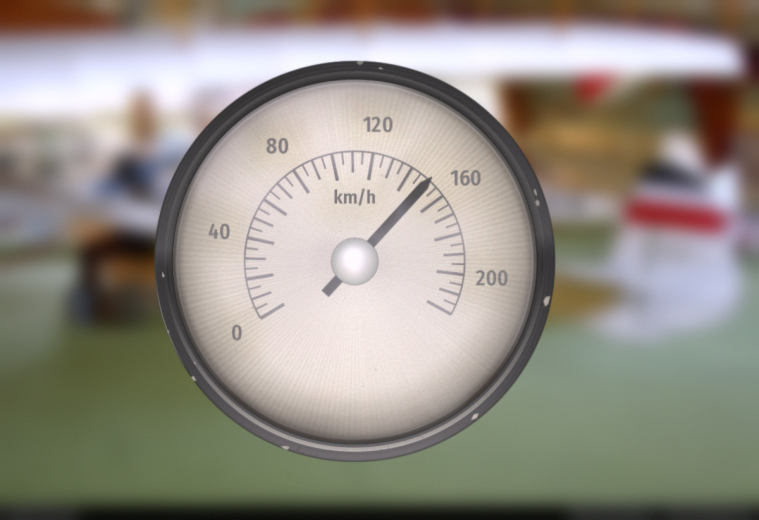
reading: 150; km/h
